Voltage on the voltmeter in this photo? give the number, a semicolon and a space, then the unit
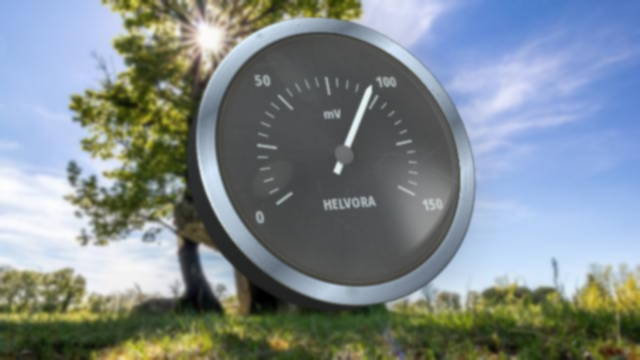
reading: 95; mV
